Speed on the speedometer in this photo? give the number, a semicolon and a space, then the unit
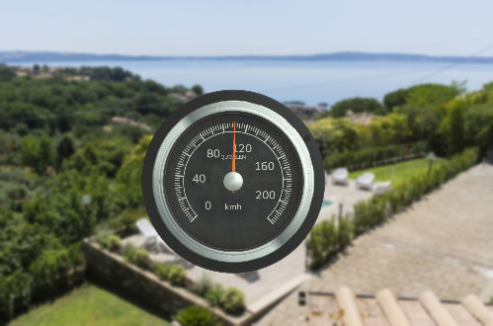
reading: 110; km/h
